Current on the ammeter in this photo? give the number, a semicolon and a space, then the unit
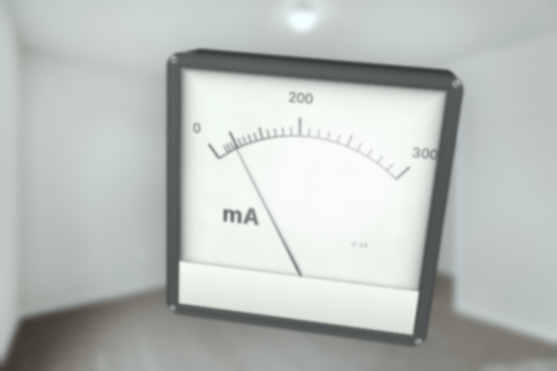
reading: 100; mA
